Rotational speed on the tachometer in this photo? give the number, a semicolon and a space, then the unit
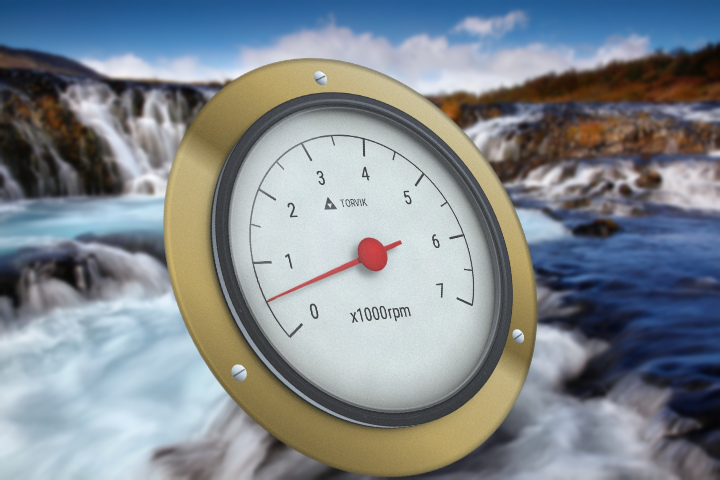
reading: 500; rpm
